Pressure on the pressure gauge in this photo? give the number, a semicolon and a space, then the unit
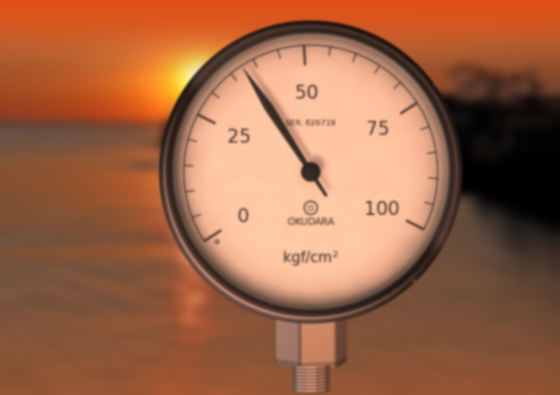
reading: 37.5; kg/cm²
